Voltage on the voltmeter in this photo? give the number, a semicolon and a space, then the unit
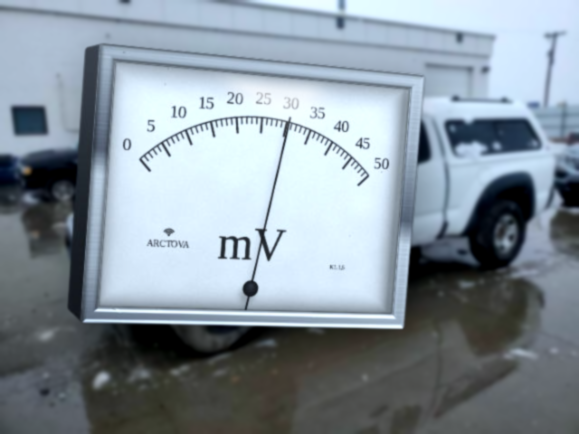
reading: 30; mV
